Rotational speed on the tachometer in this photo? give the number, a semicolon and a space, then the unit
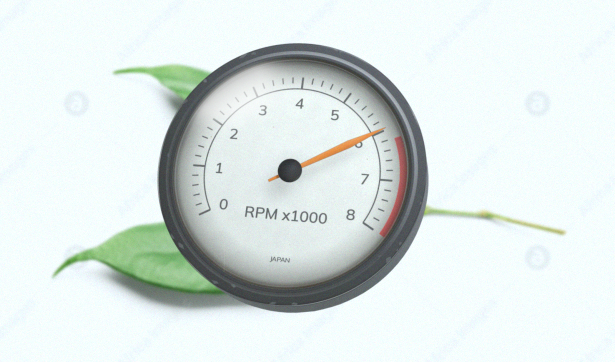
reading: 6000; rpm
